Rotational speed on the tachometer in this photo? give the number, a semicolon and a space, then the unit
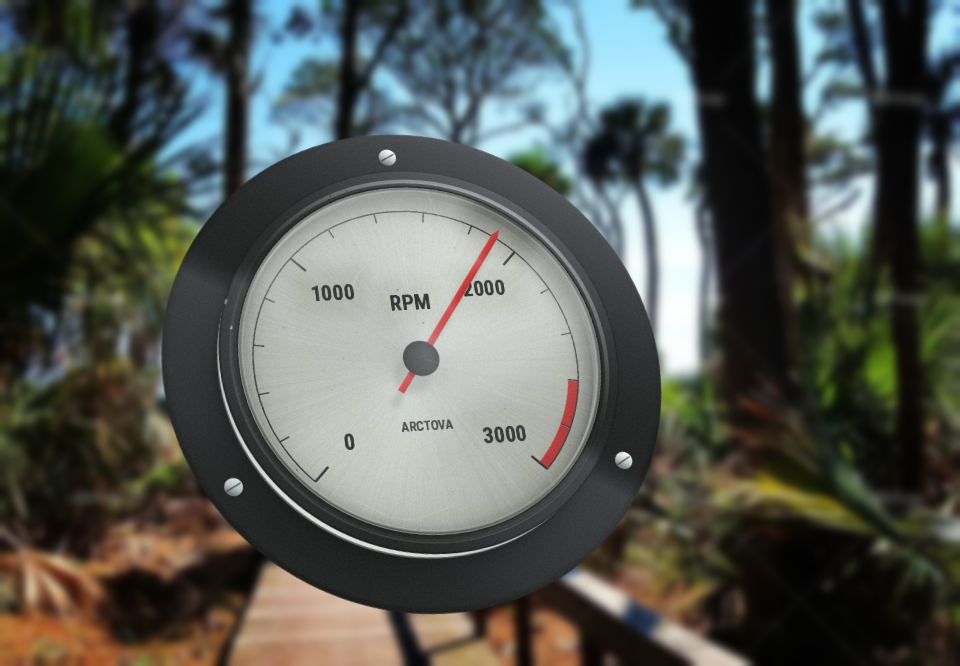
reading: 1900; rpm
